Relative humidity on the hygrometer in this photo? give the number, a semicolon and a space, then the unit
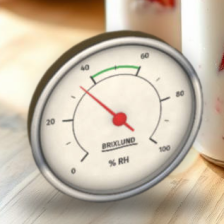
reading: 35; %
